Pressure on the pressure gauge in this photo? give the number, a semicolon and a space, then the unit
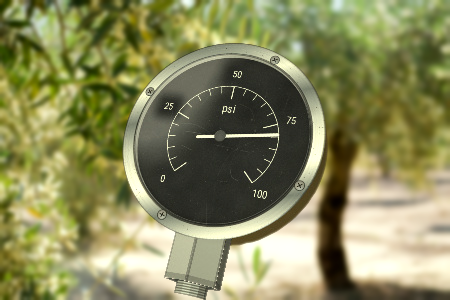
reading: 80; psi
